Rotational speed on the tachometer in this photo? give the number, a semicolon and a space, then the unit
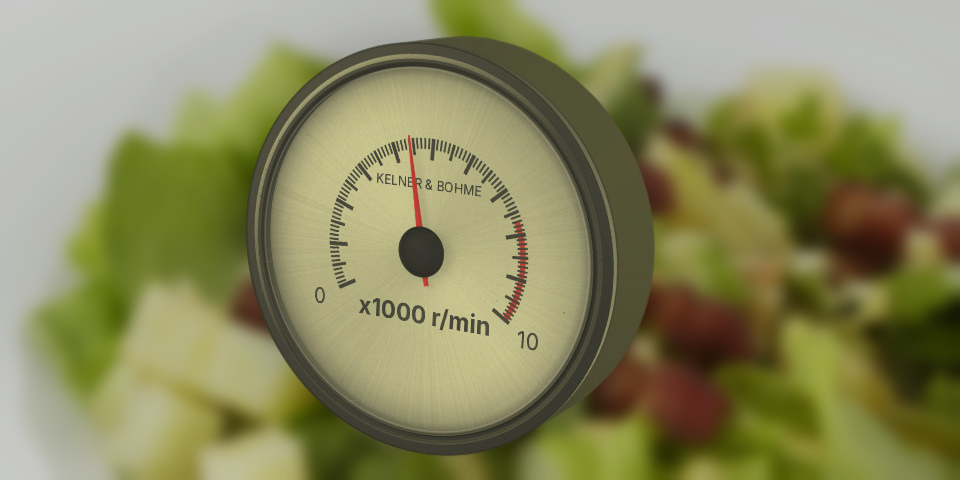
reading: 4500; rpm
